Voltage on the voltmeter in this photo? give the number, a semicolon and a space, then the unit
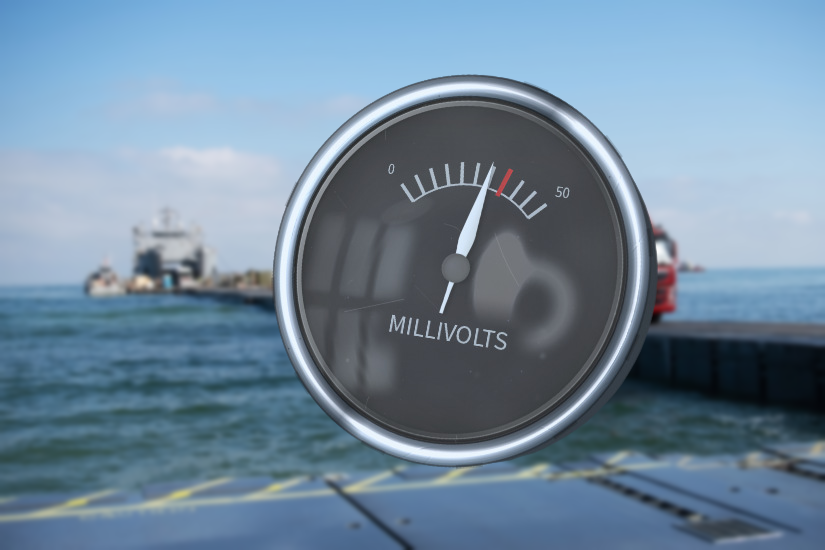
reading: 30; mV
